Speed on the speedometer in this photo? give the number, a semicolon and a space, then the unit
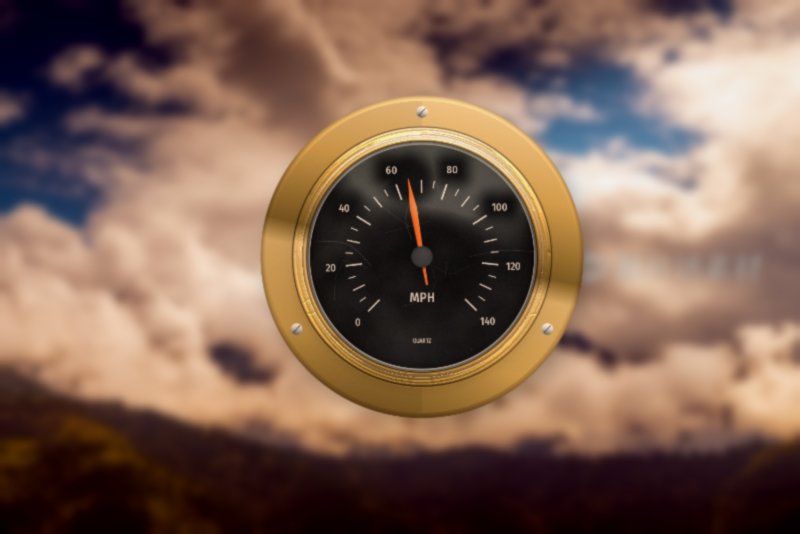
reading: 65; mph
